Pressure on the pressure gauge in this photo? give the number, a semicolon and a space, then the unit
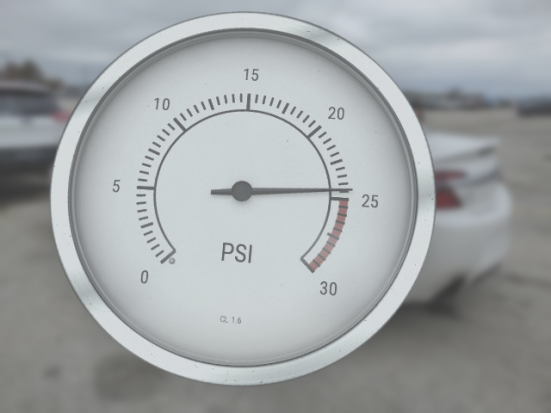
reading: 24.5; psi
